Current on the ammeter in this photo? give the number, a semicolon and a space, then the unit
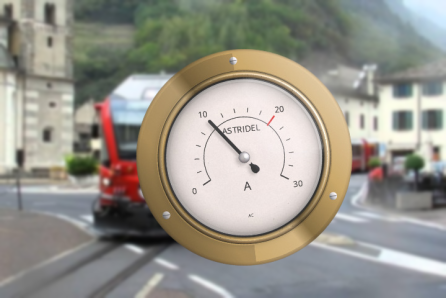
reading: 10; A
